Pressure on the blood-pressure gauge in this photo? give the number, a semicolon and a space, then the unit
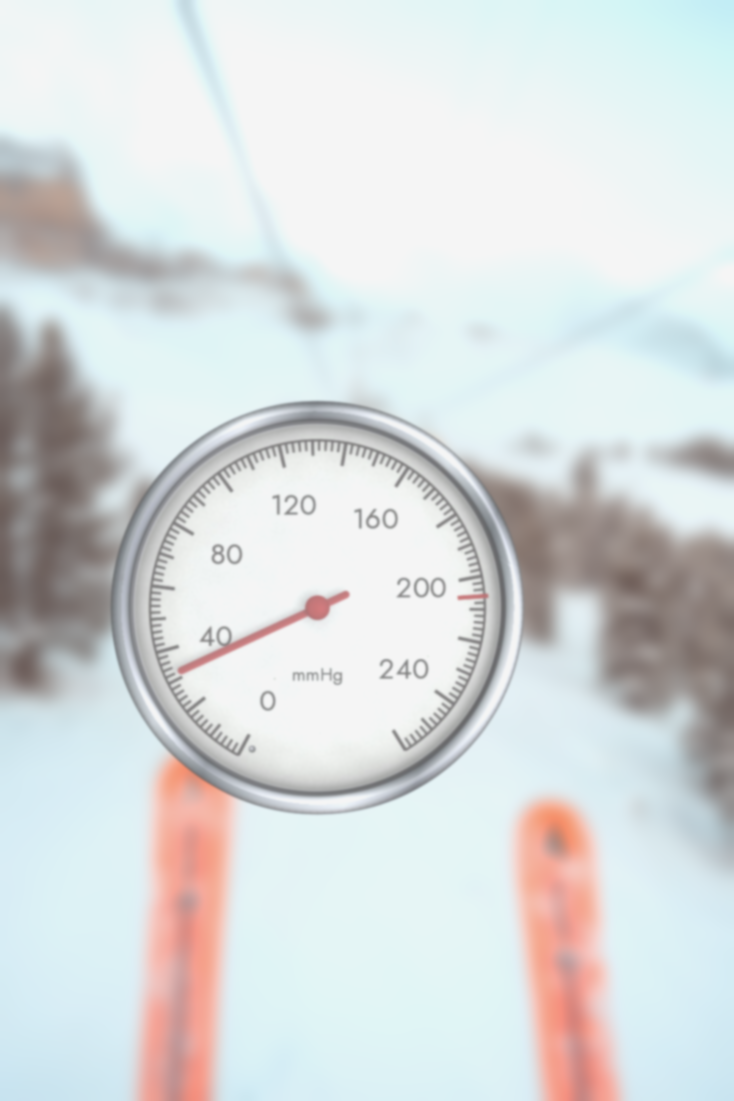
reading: 32; mmHg
